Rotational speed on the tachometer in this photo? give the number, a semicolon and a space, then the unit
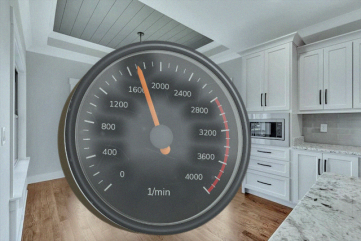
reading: 1700; rpm
